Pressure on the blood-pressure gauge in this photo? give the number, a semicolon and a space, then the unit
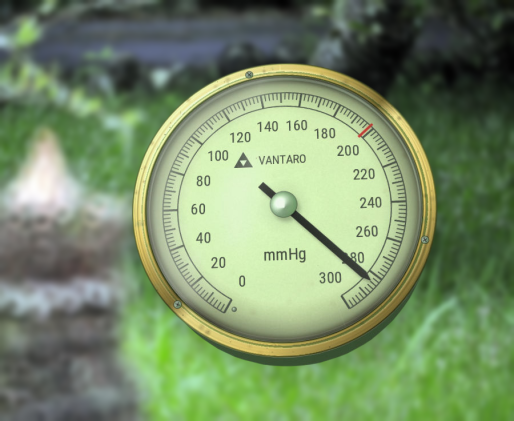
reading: 284; mmHg
